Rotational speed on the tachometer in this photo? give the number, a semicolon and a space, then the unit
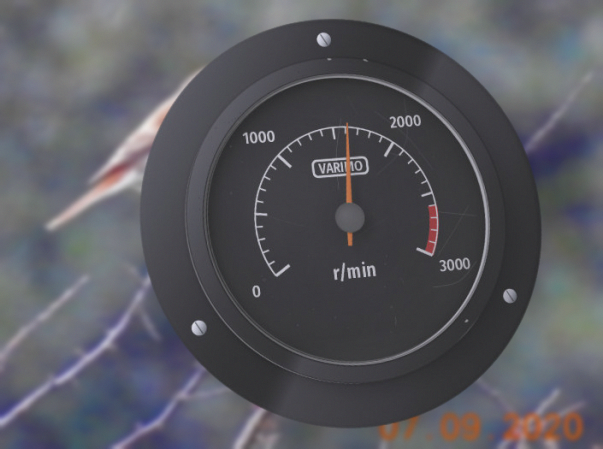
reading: 1600; rpm
